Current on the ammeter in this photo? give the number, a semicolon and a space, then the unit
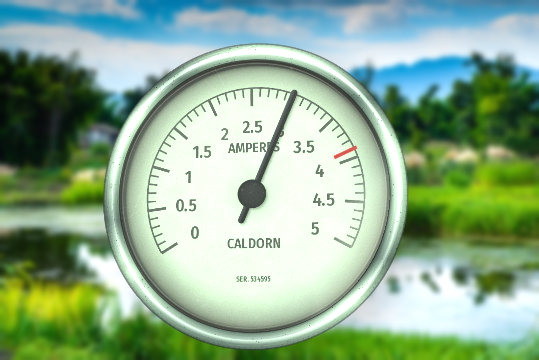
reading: 3; A
